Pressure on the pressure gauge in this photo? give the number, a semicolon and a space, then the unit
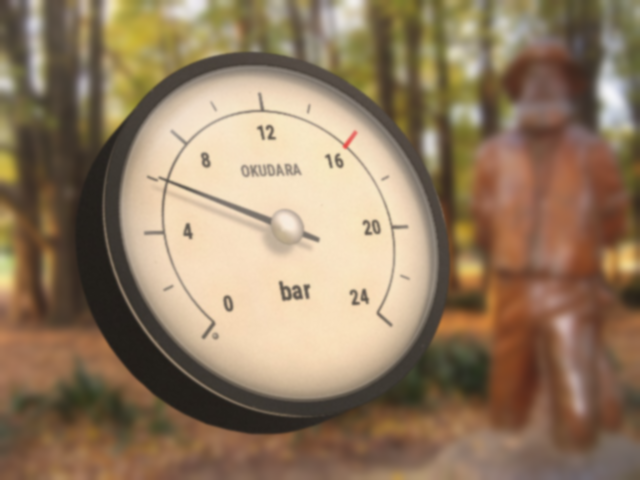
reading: 6; bar
